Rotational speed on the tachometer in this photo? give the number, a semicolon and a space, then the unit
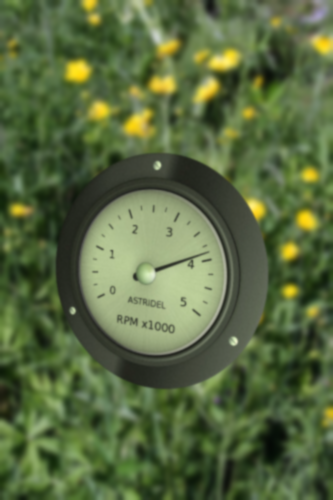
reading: 3875; rpm
